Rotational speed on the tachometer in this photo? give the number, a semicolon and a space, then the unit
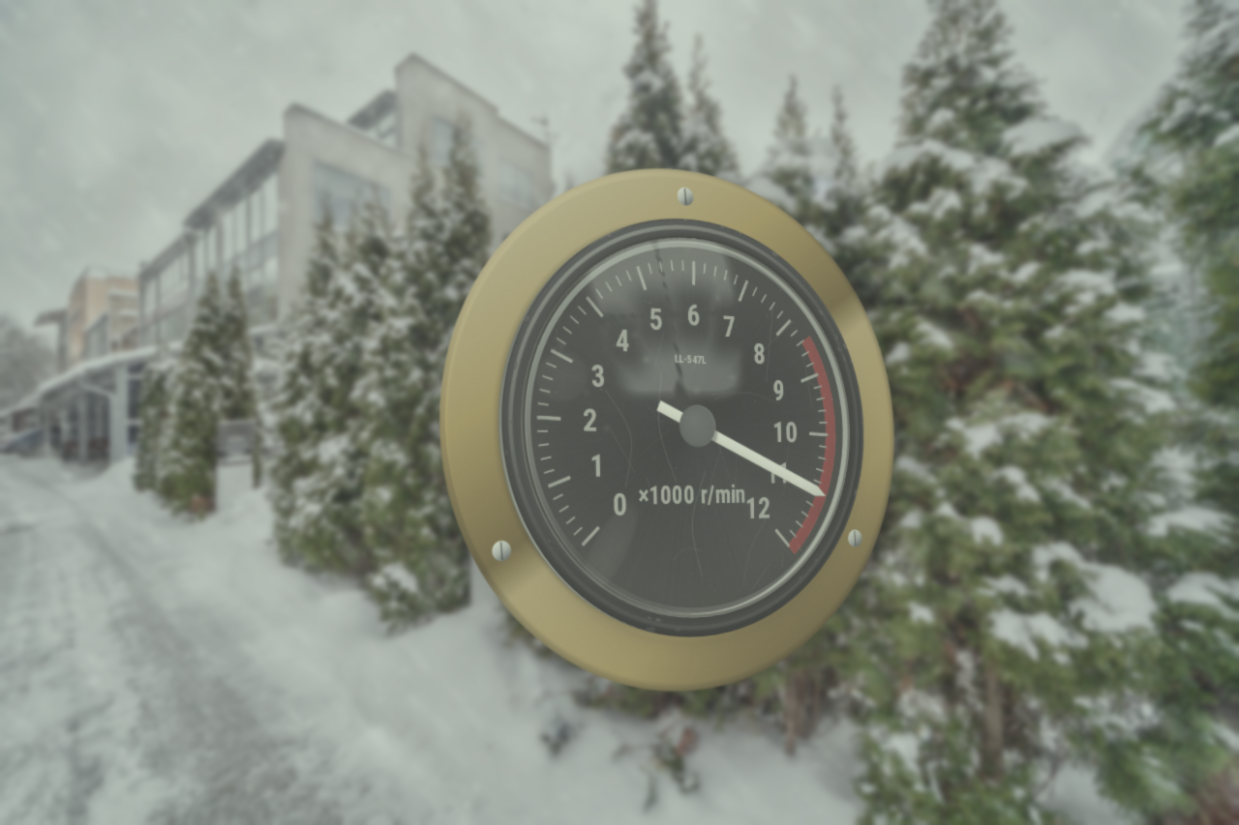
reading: 11000; rpm
